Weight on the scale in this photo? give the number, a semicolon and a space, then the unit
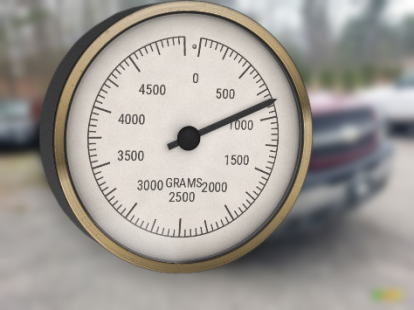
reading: 850; g
